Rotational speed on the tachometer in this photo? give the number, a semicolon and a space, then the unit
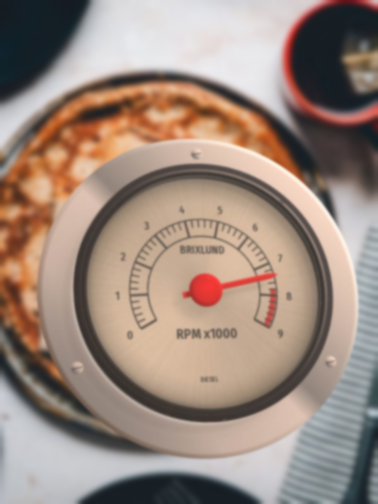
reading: 7400; rpm
